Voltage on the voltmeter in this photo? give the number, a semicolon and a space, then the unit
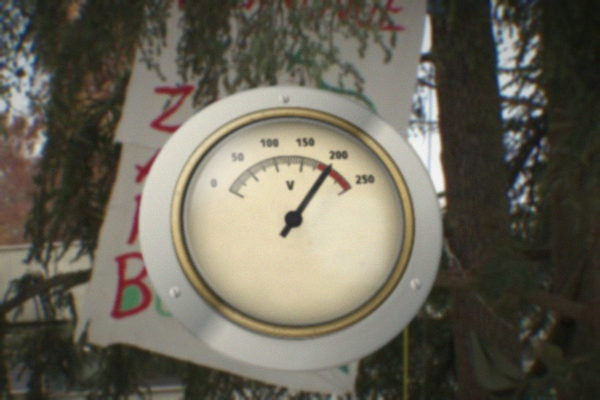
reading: 200; V
